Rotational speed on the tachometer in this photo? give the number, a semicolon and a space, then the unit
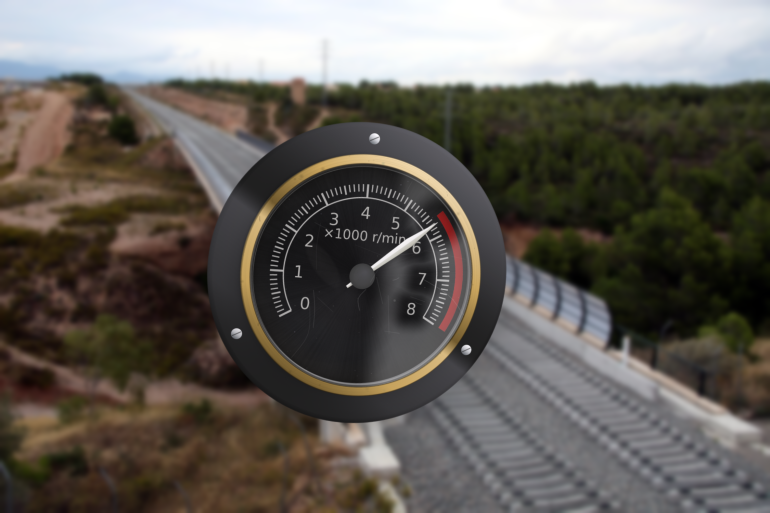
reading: 5700; rpm
